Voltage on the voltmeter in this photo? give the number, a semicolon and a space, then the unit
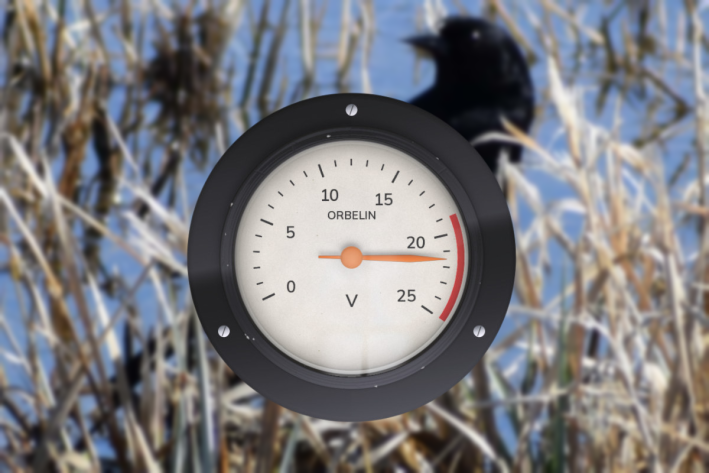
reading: 21.5; V
